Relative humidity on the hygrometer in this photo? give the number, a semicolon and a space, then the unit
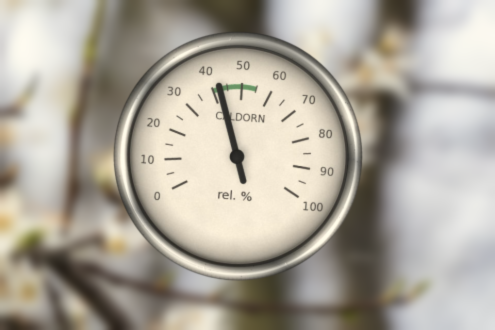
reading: 42.5; %
